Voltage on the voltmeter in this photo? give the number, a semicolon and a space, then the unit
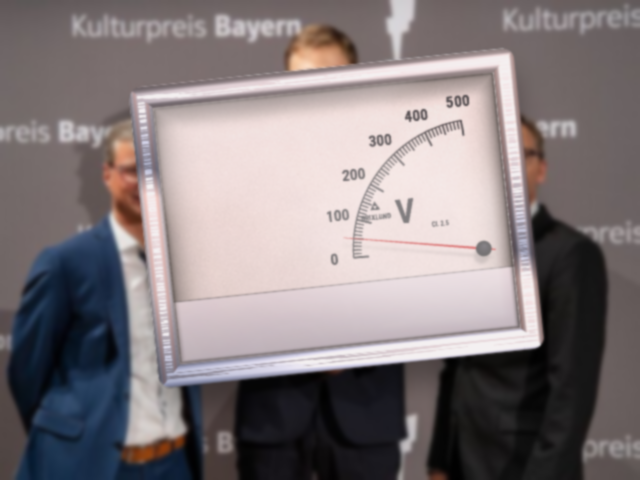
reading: 50; V
